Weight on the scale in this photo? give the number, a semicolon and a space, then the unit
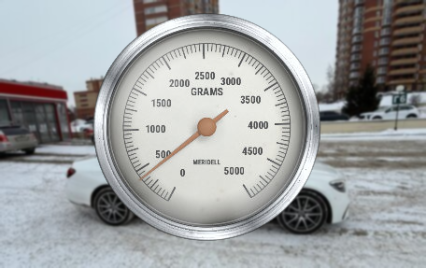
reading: 400; g
